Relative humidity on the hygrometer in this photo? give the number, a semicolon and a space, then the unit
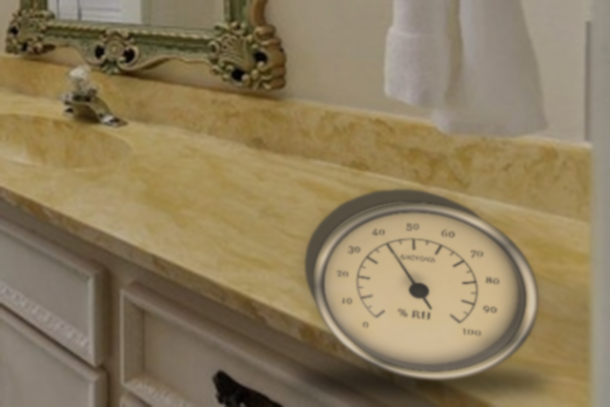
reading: 40; %
